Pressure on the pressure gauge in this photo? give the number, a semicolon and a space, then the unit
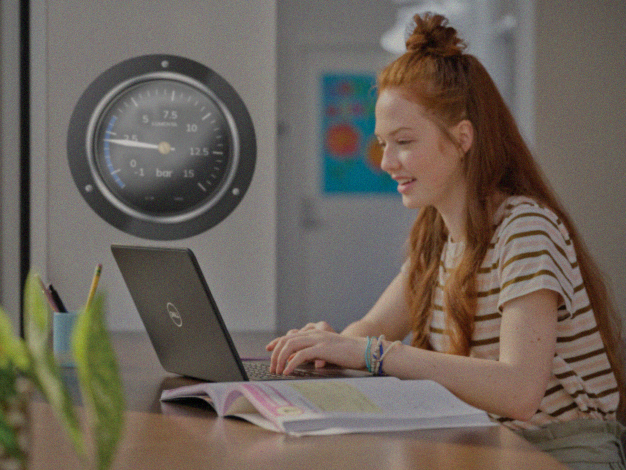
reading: 2; bar
